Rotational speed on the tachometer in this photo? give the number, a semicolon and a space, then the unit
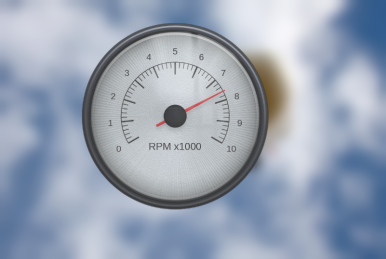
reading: 7600; rpm
